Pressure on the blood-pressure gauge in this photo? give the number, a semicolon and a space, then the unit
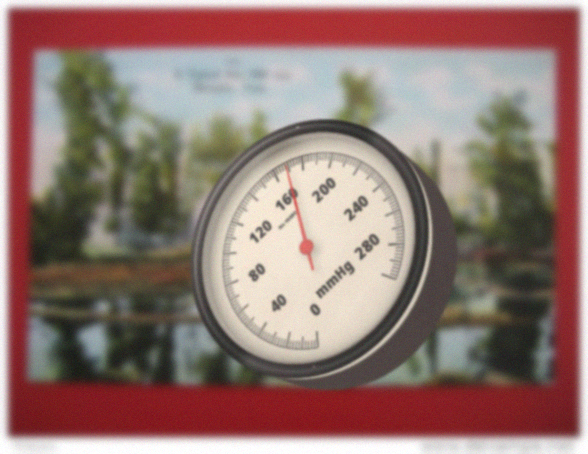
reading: 170; mmHg
